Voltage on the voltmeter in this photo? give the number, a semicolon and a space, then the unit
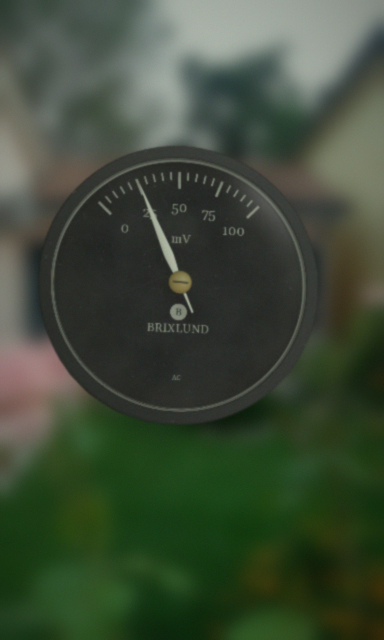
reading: 25; mV
